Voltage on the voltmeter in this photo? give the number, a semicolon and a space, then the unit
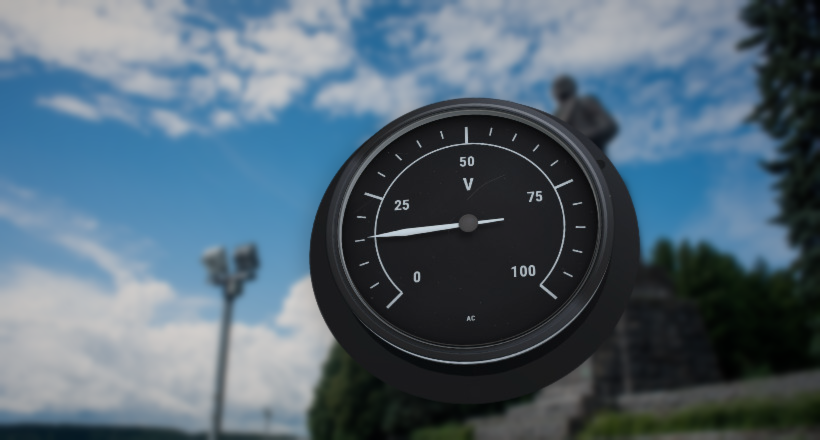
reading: 15; V
